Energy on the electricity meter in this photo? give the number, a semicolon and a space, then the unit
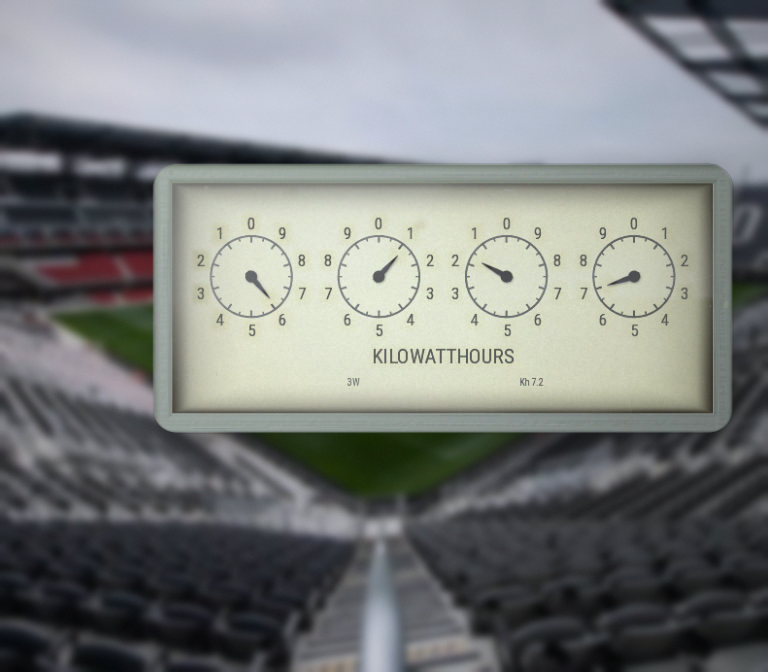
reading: 6117; kWh
